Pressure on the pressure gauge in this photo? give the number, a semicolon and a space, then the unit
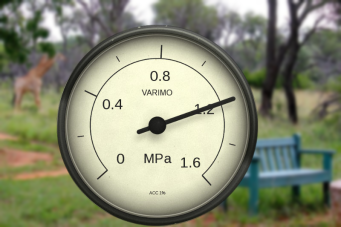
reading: 1.2; MPa
